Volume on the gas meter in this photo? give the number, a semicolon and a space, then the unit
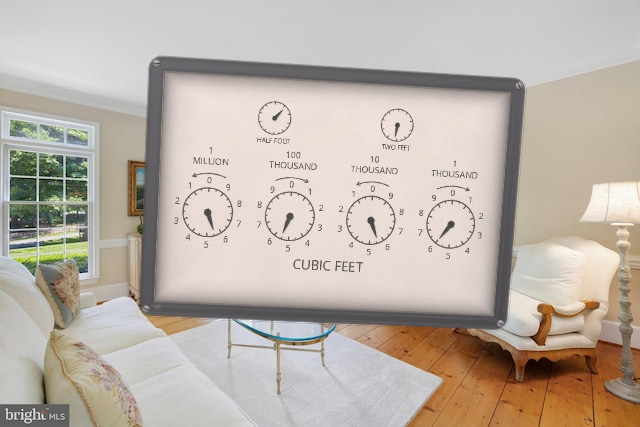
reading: 555600; ft³
